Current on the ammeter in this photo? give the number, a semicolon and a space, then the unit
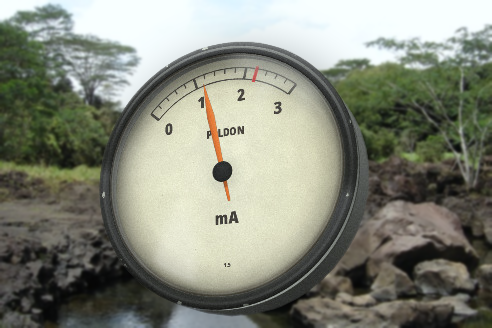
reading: 1.2; mA
